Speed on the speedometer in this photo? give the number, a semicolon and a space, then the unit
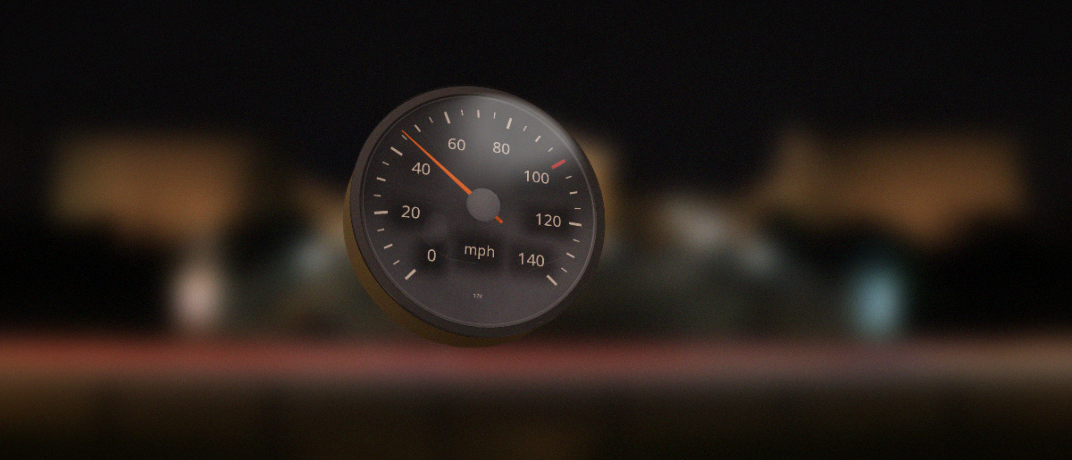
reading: 45; mph
